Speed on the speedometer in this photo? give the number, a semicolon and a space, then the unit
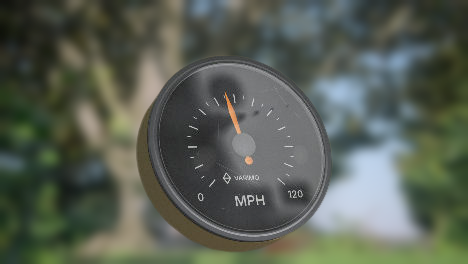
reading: 55; mph
